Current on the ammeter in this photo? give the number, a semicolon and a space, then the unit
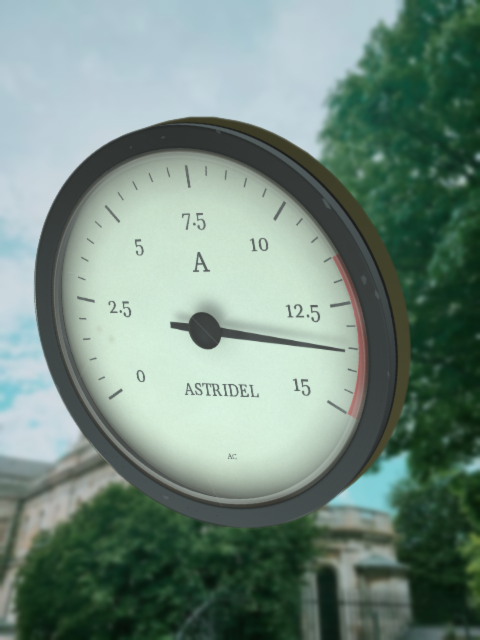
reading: 13.5; A
